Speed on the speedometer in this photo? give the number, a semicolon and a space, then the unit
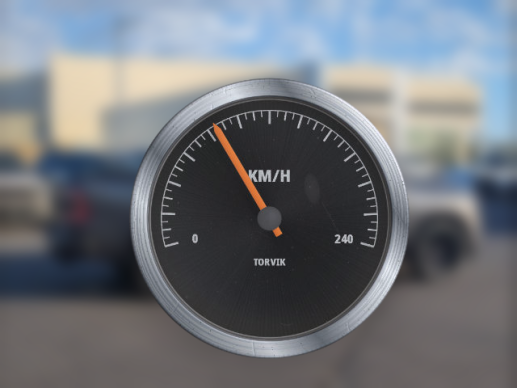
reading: 85; km/h
